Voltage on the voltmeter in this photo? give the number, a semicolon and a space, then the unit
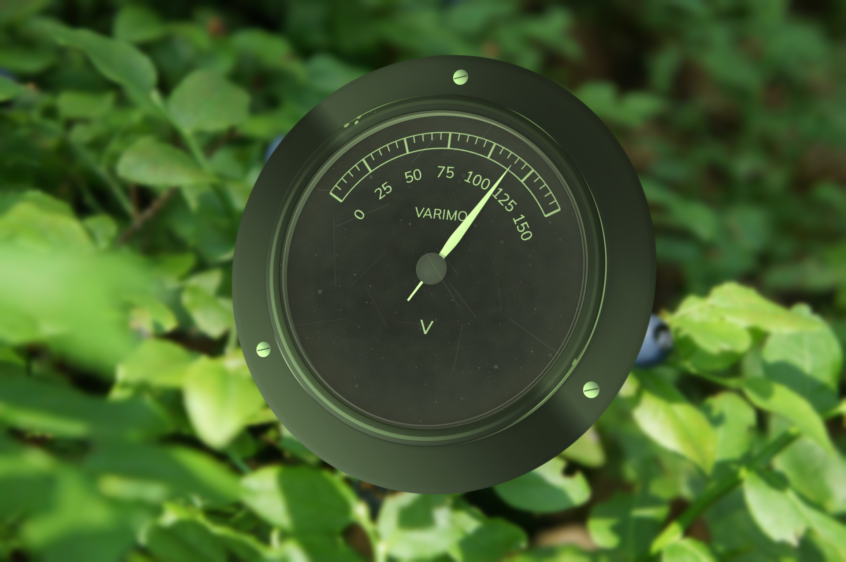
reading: 115; V
